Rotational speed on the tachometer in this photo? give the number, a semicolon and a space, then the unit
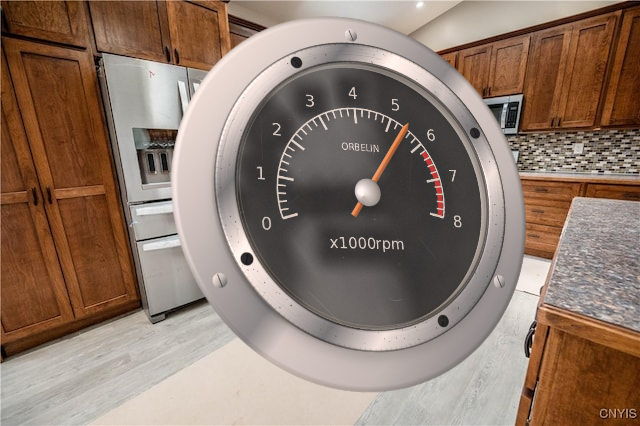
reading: 5400; rpm
